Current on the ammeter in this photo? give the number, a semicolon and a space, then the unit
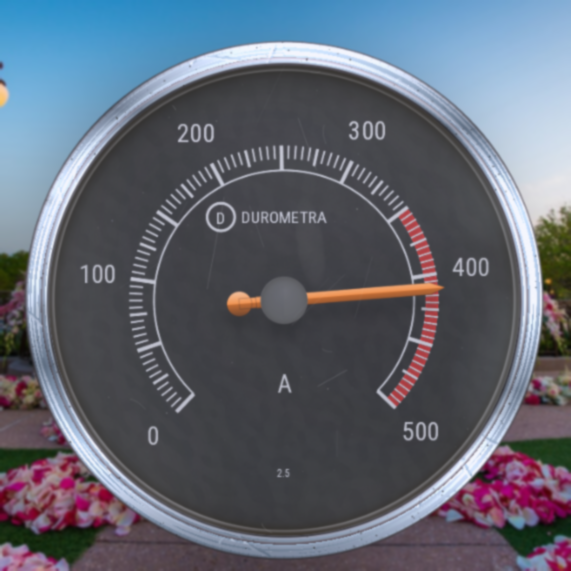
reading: 410; A
